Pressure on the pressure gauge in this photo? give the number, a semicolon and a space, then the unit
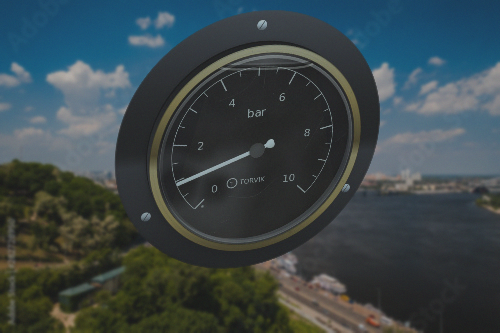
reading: 1; bar
